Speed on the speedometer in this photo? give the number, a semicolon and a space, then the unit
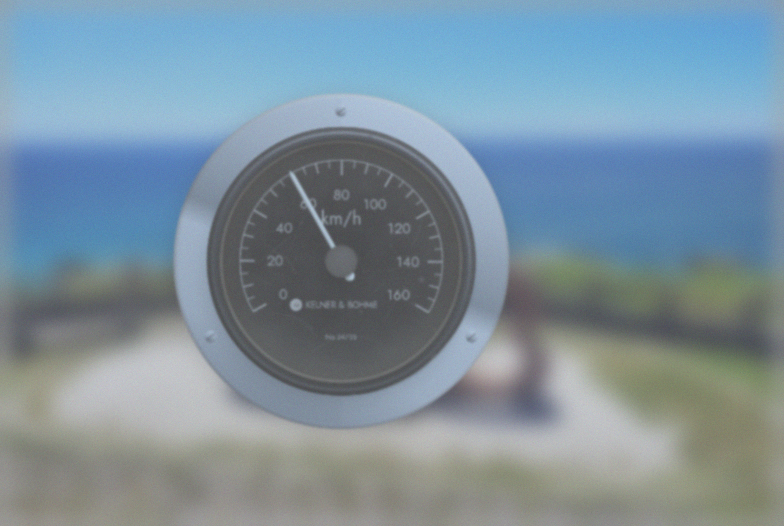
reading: 60; km/h
